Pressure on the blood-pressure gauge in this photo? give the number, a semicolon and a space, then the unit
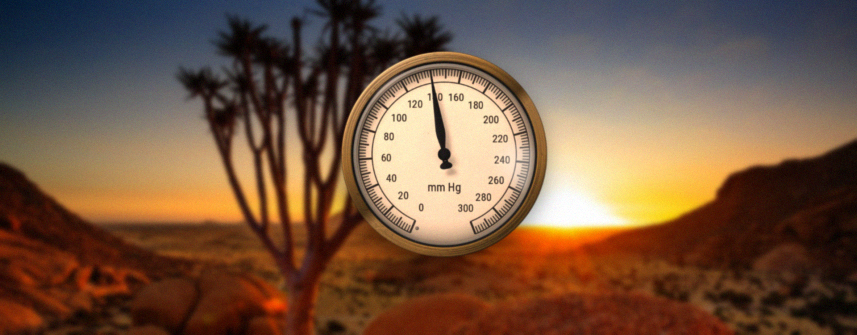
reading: 140; mmHg
